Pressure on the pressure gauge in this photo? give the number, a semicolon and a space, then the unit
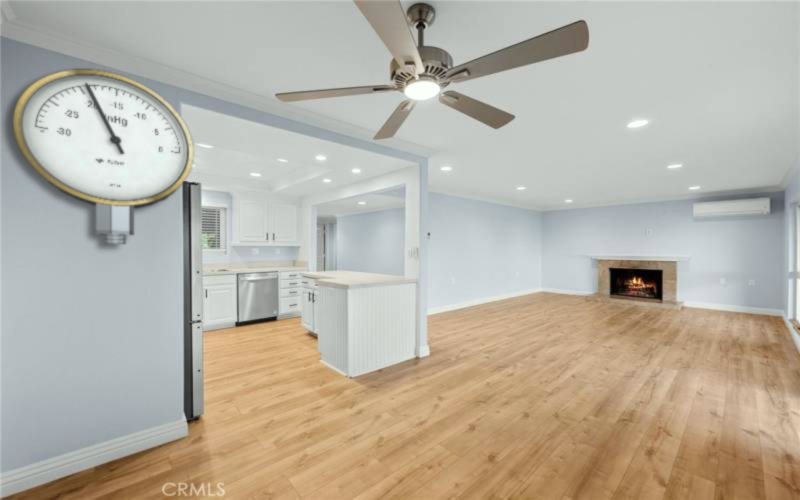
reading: -19; inHg
